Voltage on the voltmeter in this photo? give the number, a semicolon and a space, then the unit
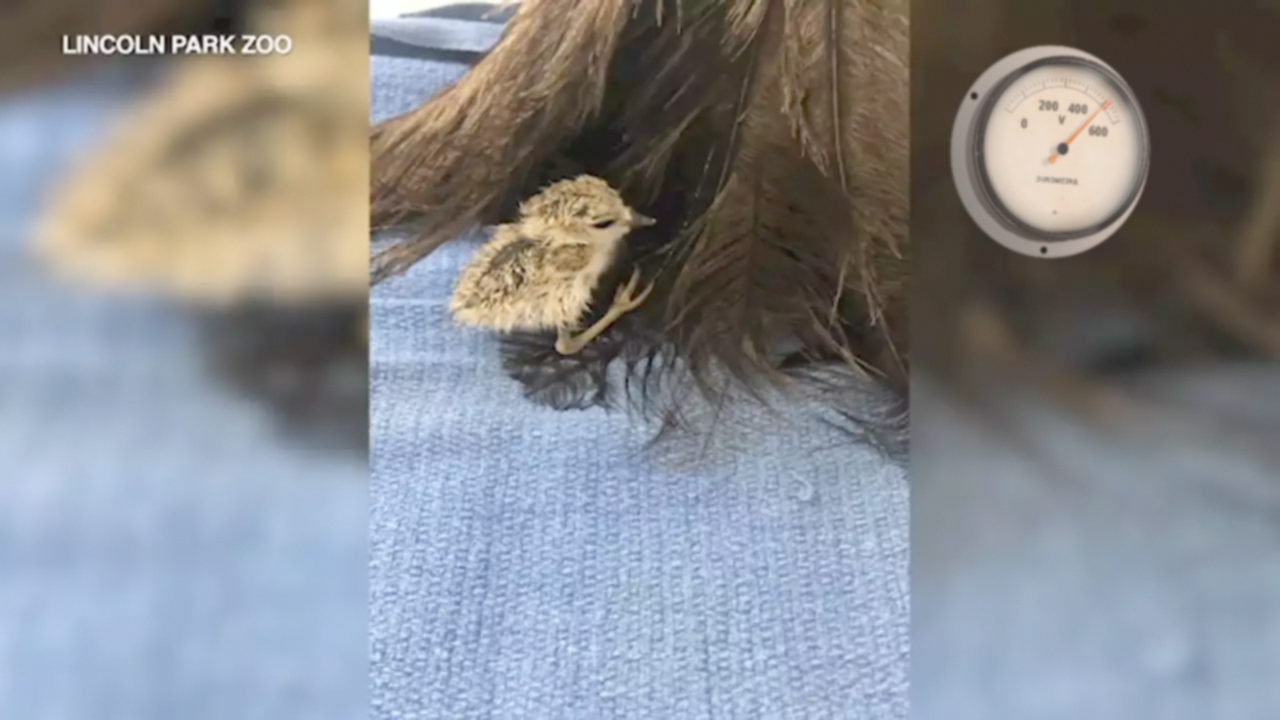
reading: 500; V
